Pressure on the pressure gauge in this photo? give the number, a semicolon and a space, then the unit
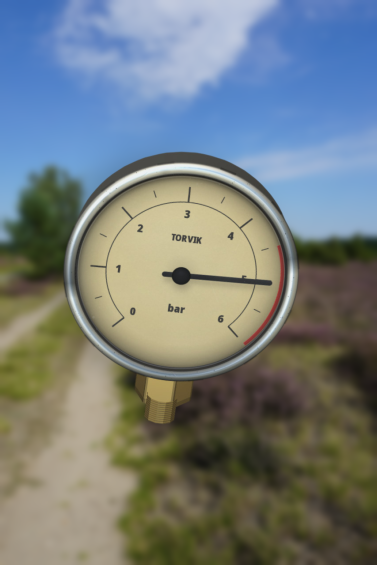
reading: 5; bar
